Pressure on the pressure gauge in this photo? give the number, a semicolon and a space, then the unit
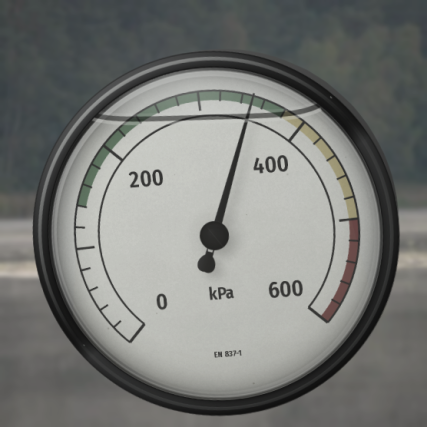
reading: 350; kPa
